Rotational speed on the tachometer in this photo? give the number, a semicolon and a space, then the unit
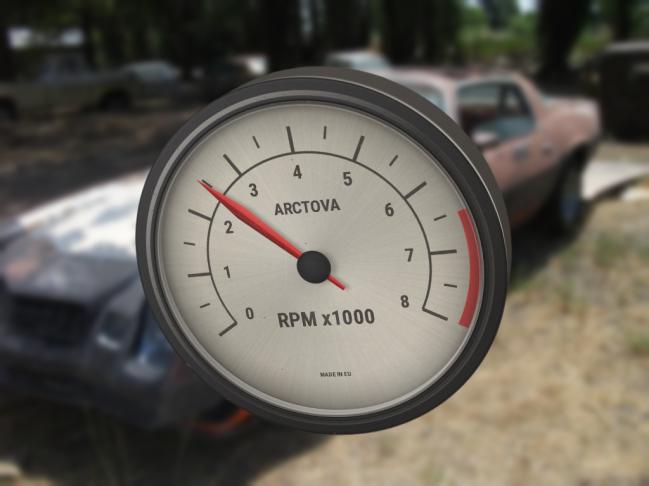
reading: 2500; rpm
